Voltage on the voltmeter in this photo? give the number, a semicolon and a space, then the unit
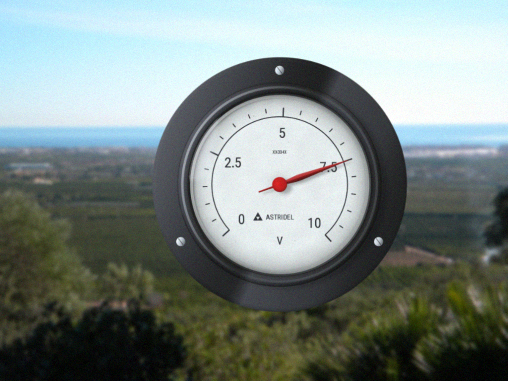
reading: 7.5; V
